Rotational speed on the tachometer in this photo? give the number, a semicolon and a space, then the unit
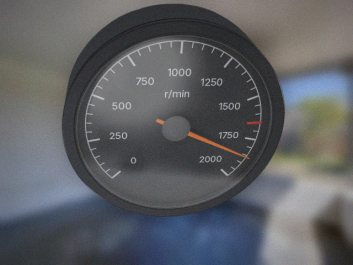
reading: 1850; rpm
